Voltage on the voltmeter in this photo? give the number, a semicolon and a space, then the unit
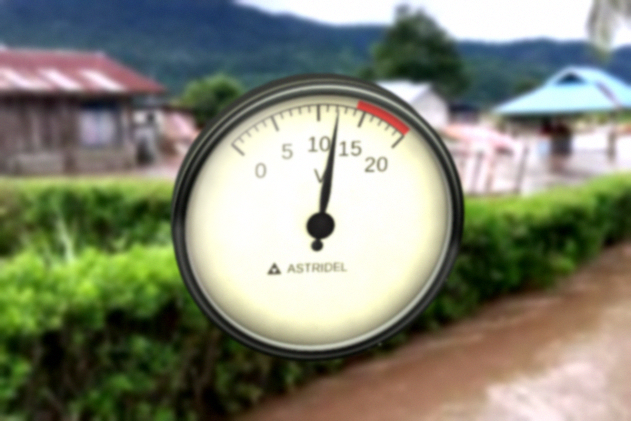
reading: 12; V
